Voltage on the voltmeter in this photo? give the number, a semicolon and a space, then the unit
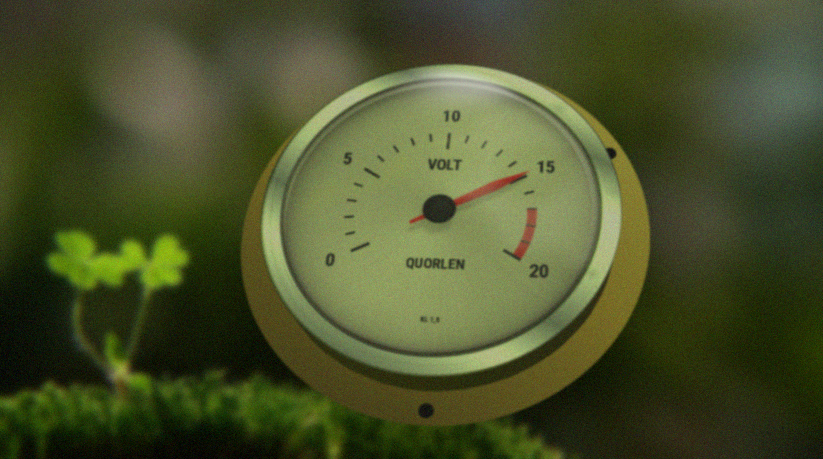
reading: 15; V
